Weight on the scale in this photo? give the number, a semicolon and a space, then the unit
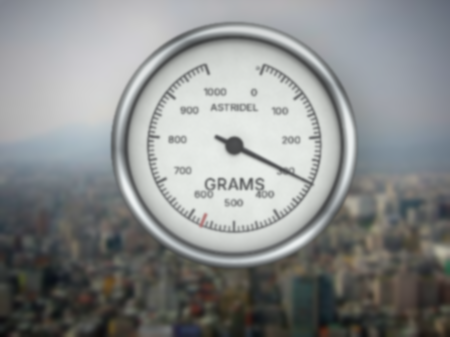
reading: 300; g
